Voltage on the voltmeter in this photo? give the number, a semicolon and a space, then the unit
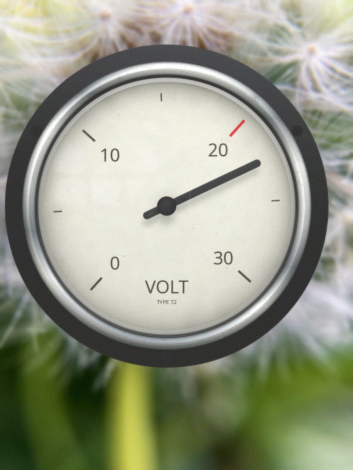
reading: 22.5; V
